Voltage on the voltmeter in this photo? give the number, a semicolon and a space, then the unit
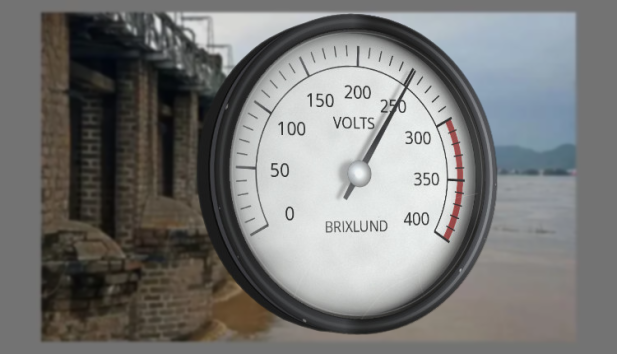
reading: 250; V
